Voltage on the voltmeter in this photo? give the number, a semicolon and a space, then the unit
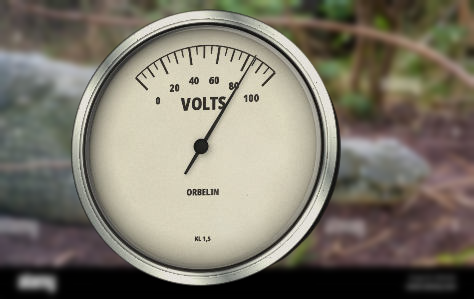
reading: 85; V
